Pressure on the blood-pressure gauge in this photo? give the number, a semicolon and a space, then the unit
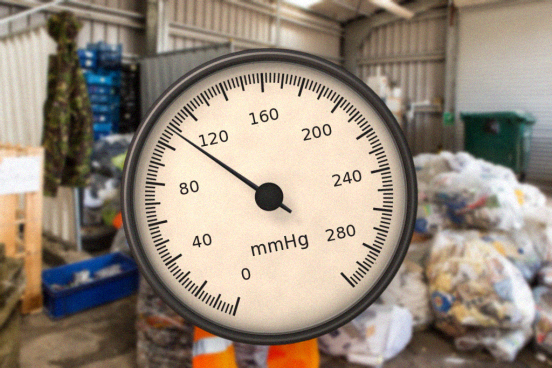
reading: 108; mmHg
